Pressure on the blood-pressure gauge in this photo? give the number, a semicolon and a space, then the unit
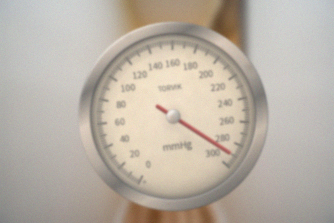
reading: 290; mmHg
